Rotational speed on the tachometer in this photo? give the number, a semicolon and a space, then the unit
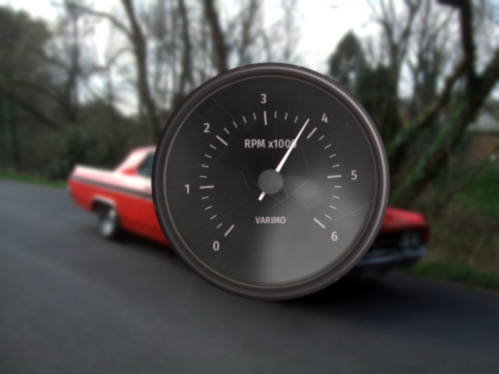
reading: 3800; rpm
